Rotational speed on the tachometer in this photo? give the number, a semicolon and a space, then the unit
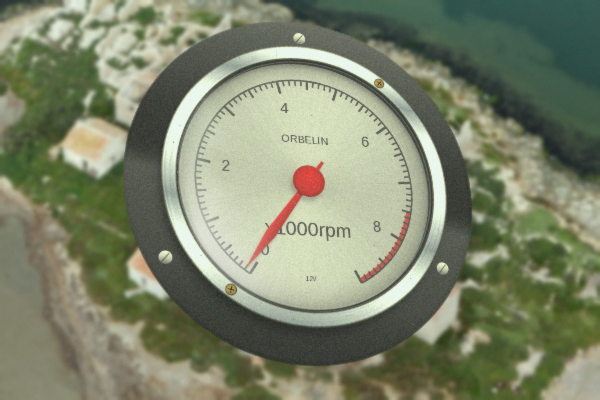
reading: 100; rpm
